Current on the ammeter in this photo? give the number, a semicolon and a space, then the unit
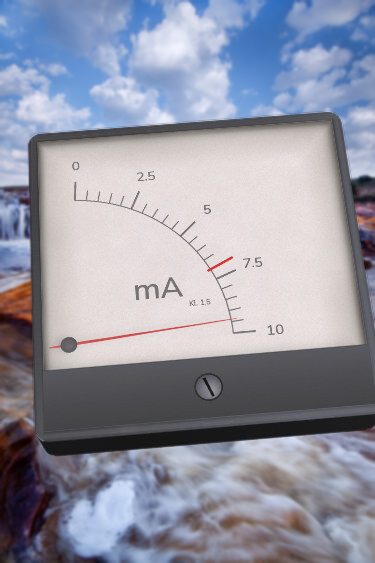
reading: 9.5; mA
